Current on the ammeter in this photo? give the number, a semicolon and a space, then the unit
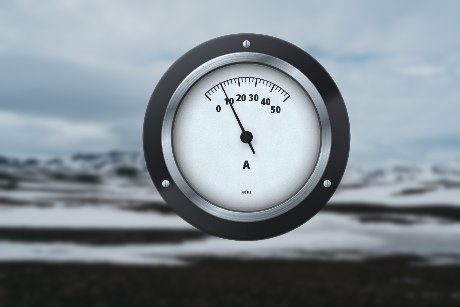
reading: 10; A
